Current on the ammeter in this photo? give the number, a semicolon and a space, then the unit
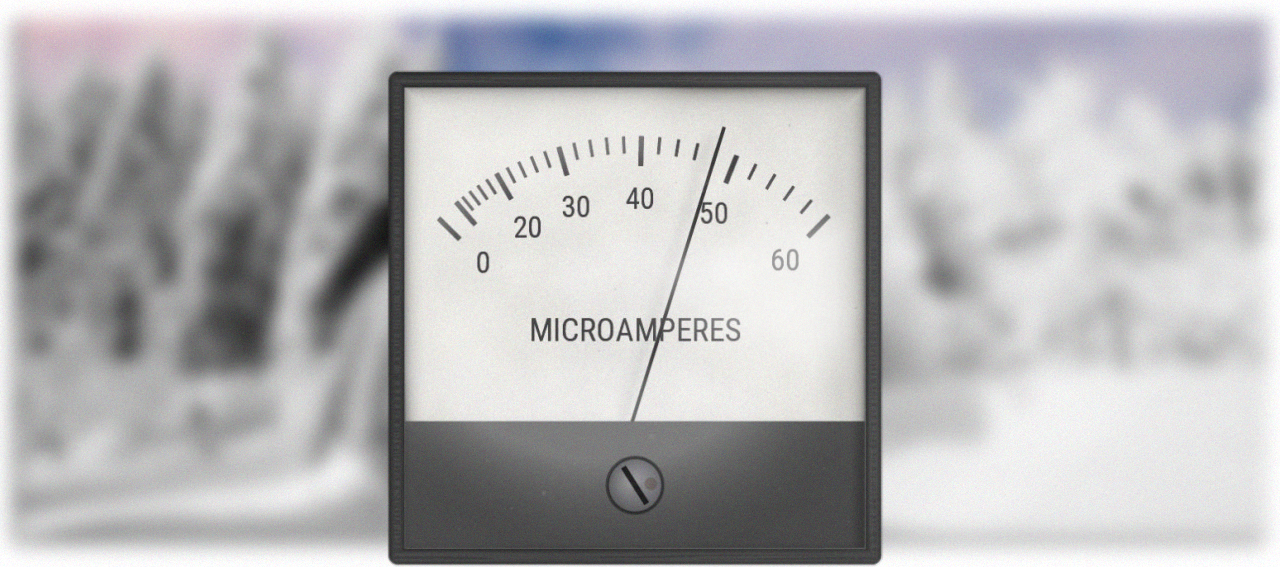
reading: 48; µA
